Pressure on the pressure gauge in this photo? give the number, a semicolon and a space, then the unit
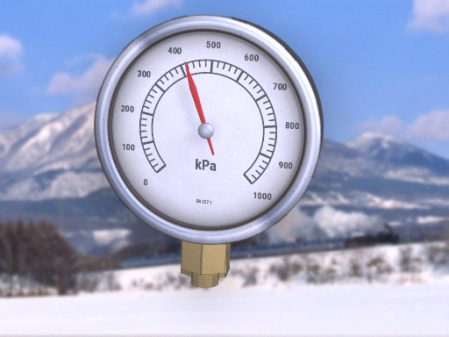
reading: 420; kPa
